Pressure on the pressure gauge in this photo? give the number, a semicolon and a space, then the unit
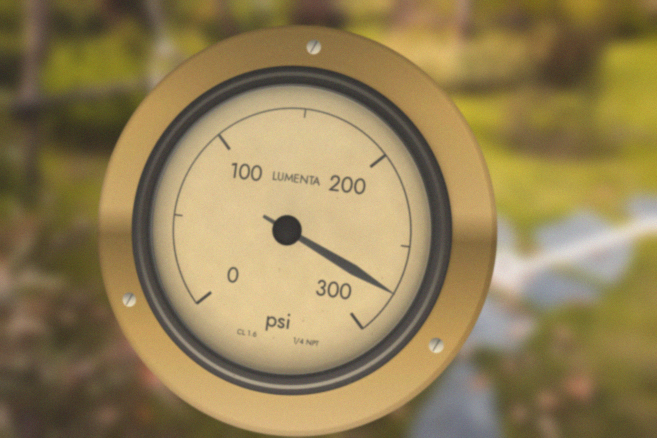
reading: 275; psi
